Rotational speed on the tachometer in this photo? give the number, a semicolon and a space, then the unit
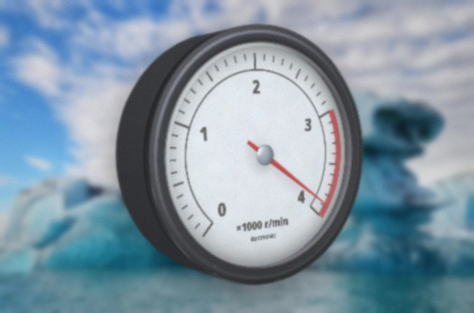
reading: 3900; rpm
